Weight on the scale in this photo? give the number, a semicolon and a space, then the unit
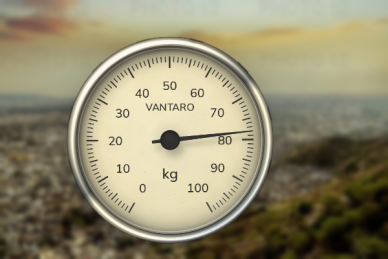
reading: 78; kg
